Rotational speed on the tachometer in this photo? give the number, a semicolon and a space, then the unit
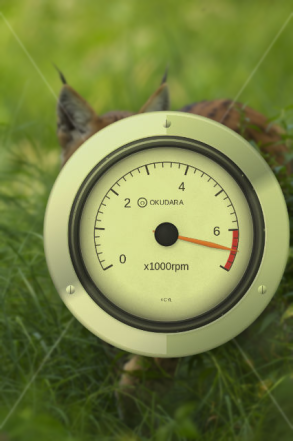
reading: 6500; rpm
